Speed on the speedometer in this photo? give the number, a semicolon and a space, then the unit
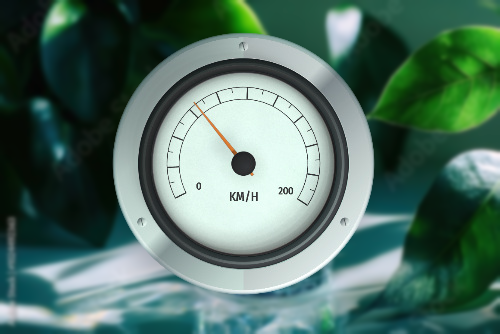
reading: 65; km/h
